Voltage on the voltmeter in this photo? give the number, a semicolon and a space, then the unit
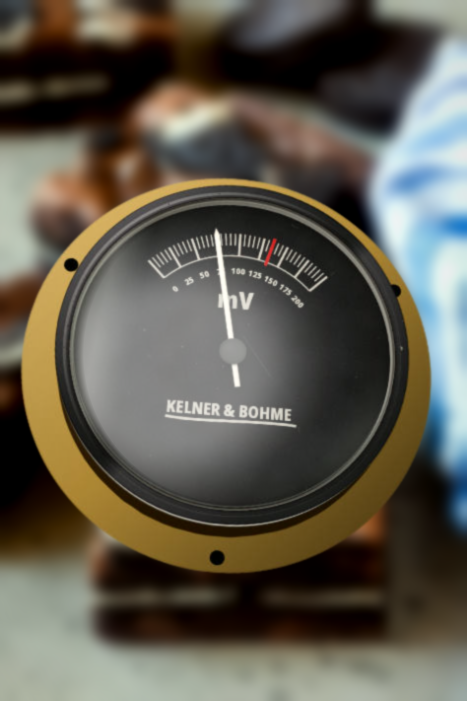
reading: 75; mV
